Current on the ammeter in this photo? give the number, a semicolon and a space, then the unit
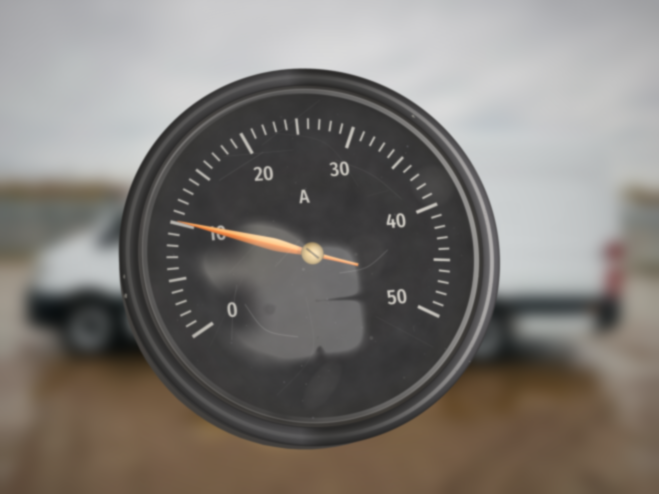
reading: 10; A
